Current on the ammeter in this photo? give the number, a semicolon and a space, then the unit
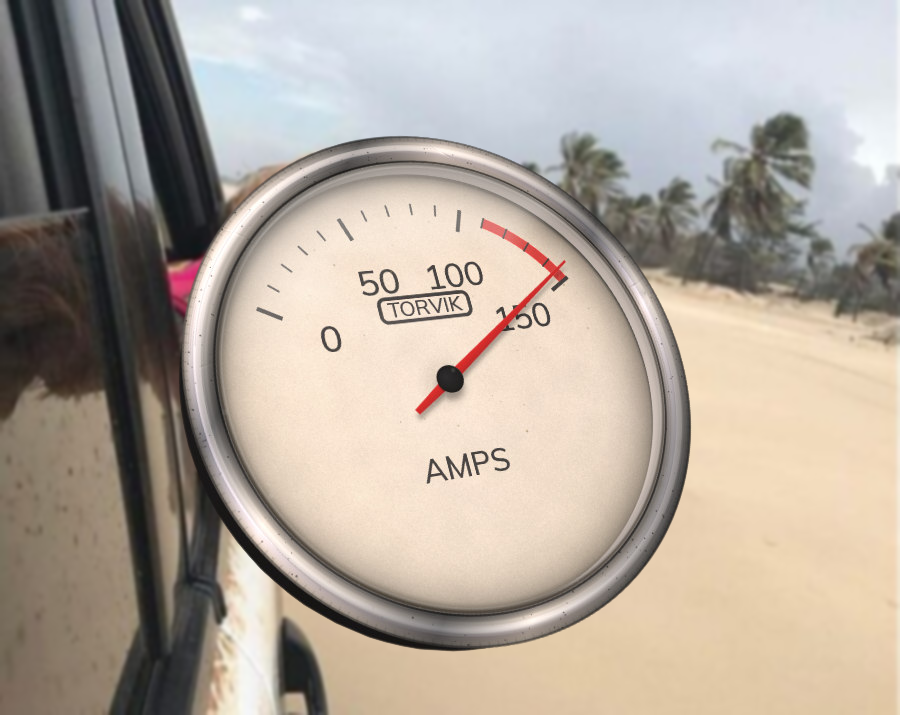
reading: 145; A
